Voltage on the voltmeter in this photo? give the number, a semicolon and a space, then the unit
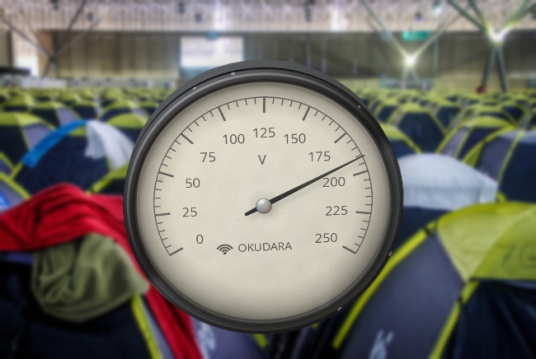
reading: 190; V
